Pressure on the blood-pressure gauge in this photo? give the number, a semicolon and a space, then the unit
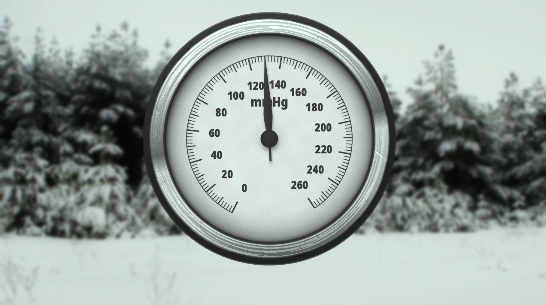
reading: 130; mmHg
